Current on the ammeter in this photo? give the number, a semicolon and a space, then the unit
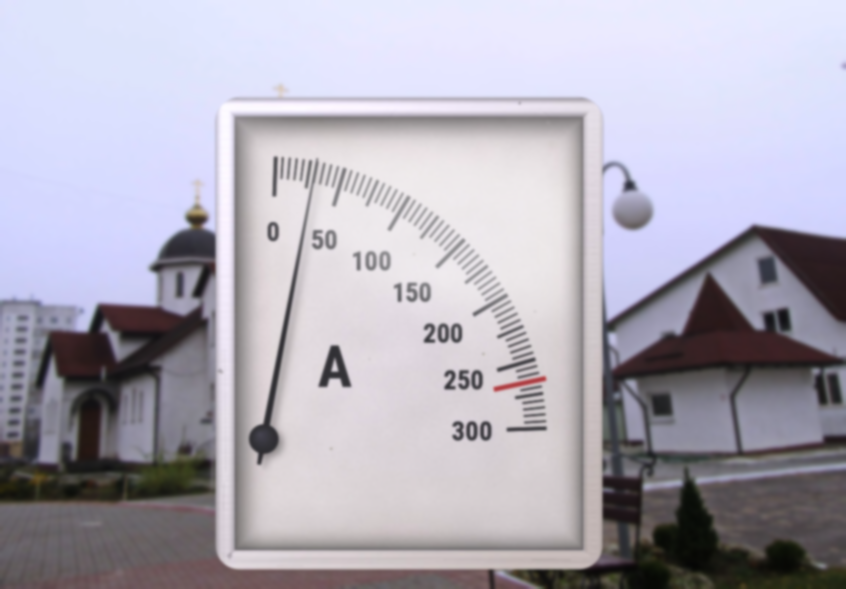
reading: 30; A
